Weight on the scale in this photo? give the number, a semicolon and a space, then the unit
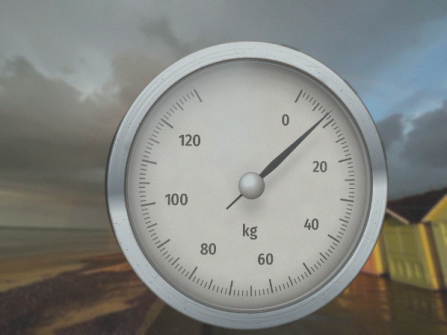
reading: 8; kg
